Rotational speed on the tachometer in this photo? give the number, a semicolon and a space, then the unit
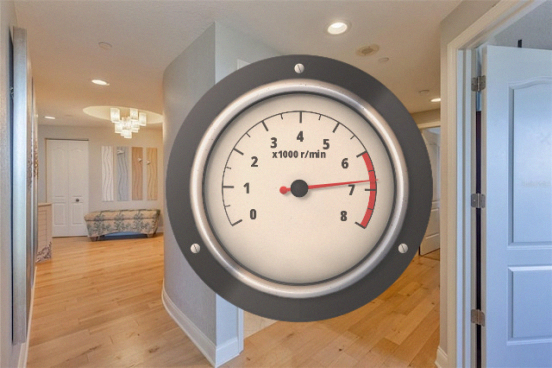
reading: 6750; rpm
